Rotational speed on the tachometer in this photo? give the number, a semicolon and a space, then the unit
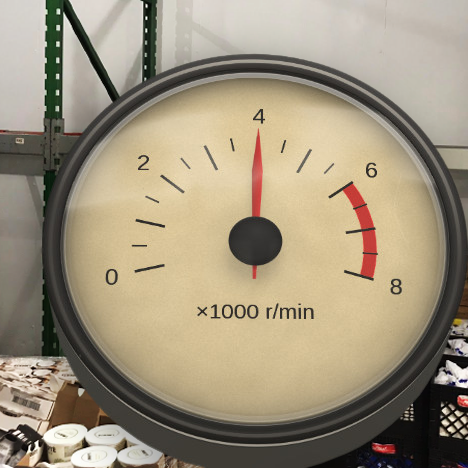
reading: 4000; rpm
